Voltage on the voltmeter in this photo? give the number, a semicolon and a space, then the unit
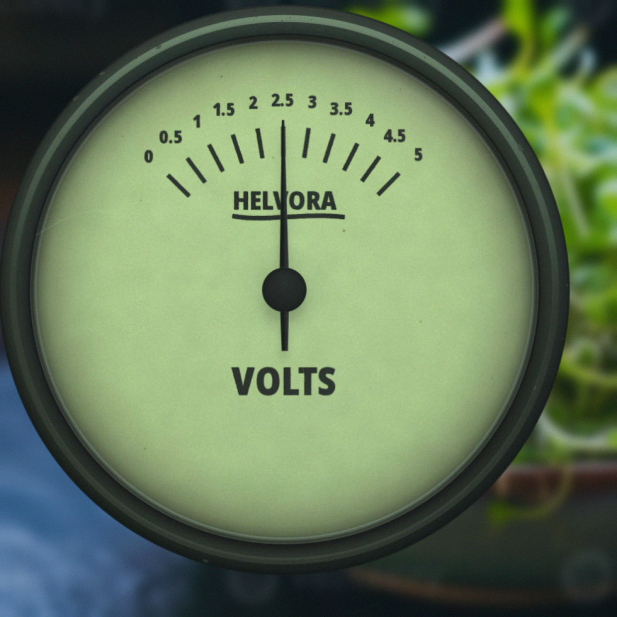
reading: 2.5; V
